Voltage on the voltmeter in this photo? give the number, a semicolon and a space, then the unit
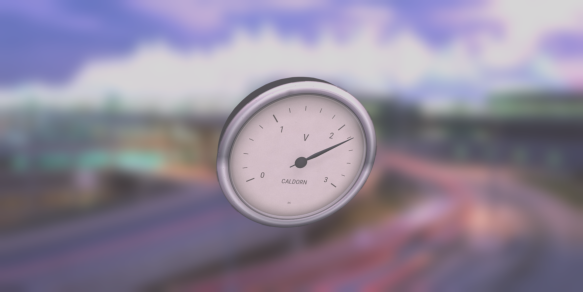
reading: 2.2; V
